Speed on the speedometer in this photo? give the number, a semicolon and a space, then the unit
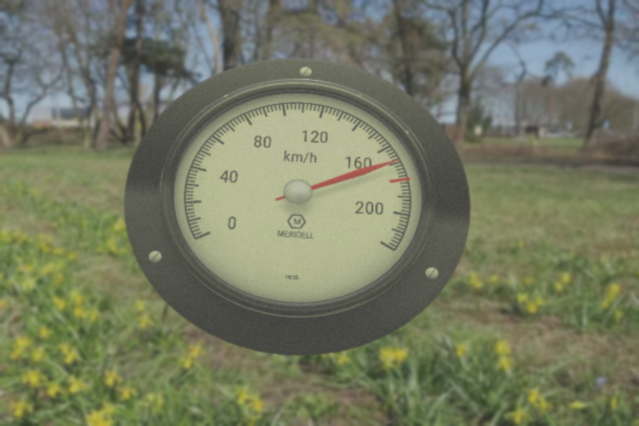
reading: 170; km/h
